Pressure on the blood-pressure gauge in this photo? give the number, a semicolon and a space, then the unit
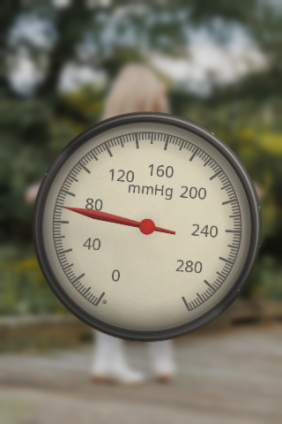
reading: 70; mmHg
